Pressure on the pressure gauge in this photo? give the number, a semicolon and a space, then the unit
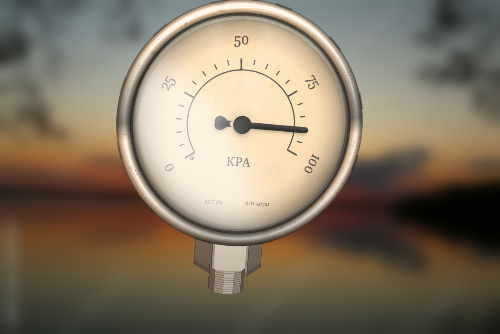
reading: 90; kPa
